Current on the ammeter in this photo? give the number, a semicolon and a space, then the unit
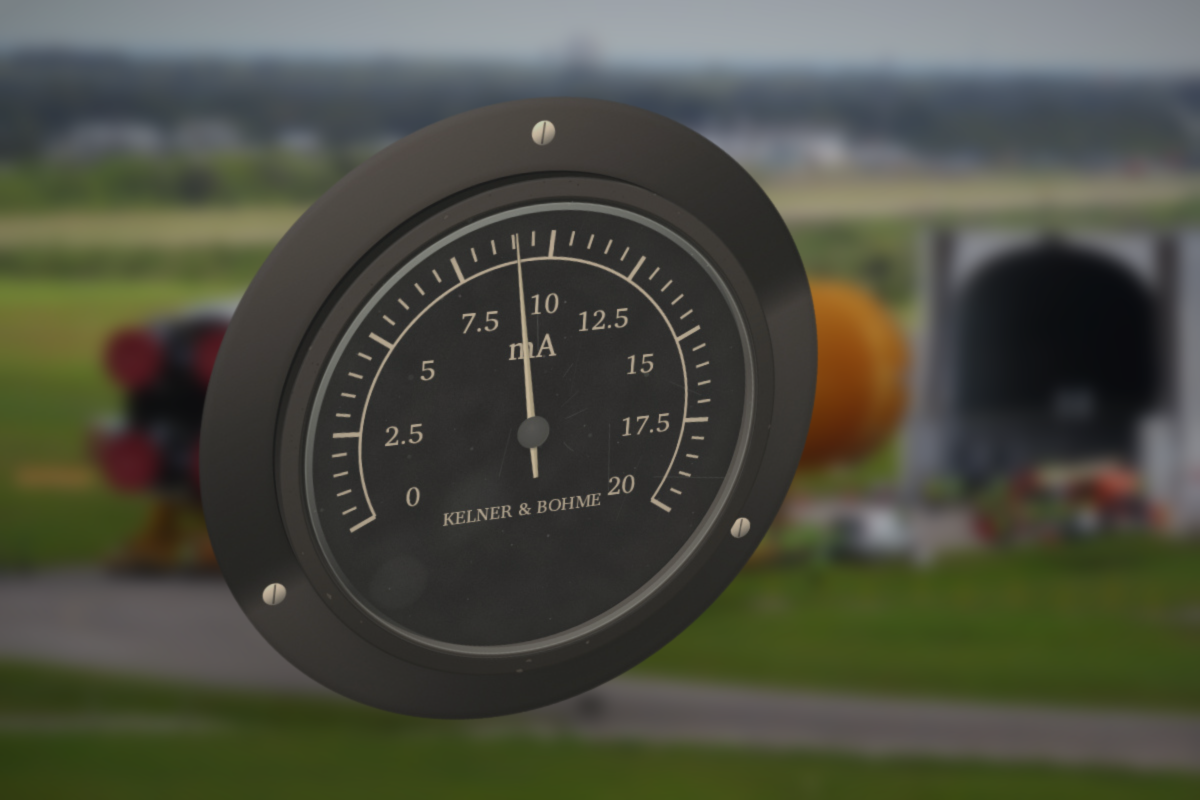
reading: 9; mA
